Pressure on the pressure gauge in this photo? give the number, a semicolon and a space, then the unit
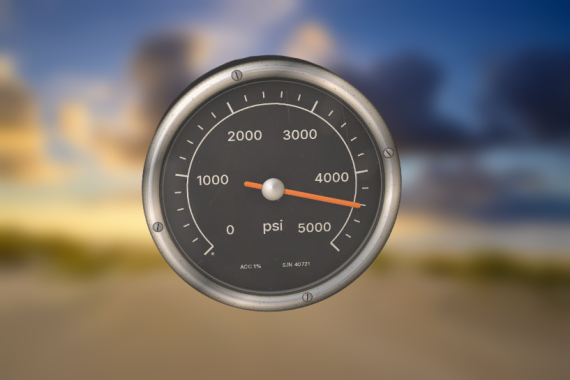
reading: 4400; psi
